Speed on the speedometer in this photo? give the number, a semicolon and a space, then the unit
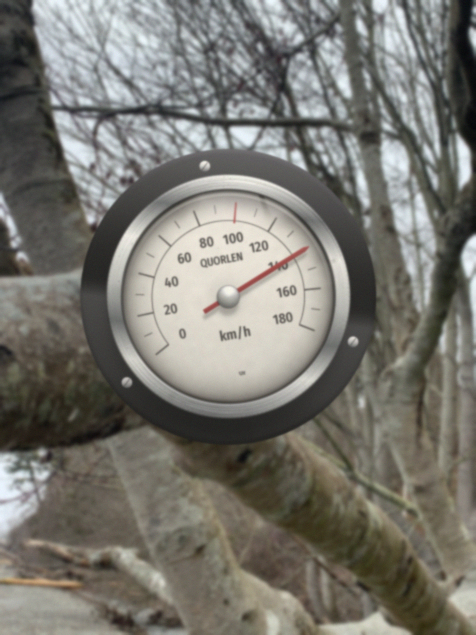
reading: 140; km/h
